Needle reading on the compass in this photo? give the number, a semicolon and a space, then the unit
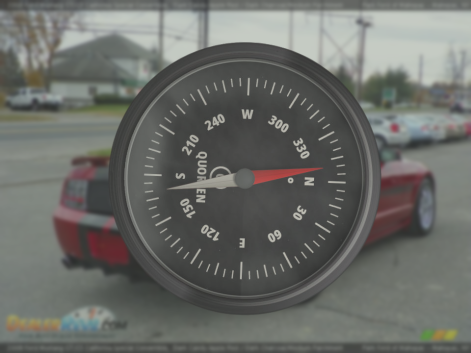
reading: 350; °
